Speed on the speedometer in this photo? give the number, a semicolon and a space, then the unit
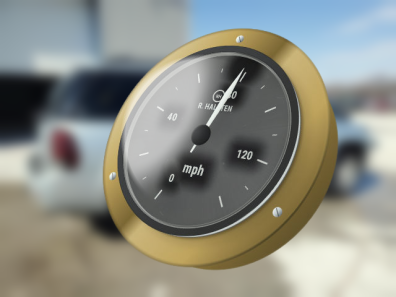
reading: 80; mph
